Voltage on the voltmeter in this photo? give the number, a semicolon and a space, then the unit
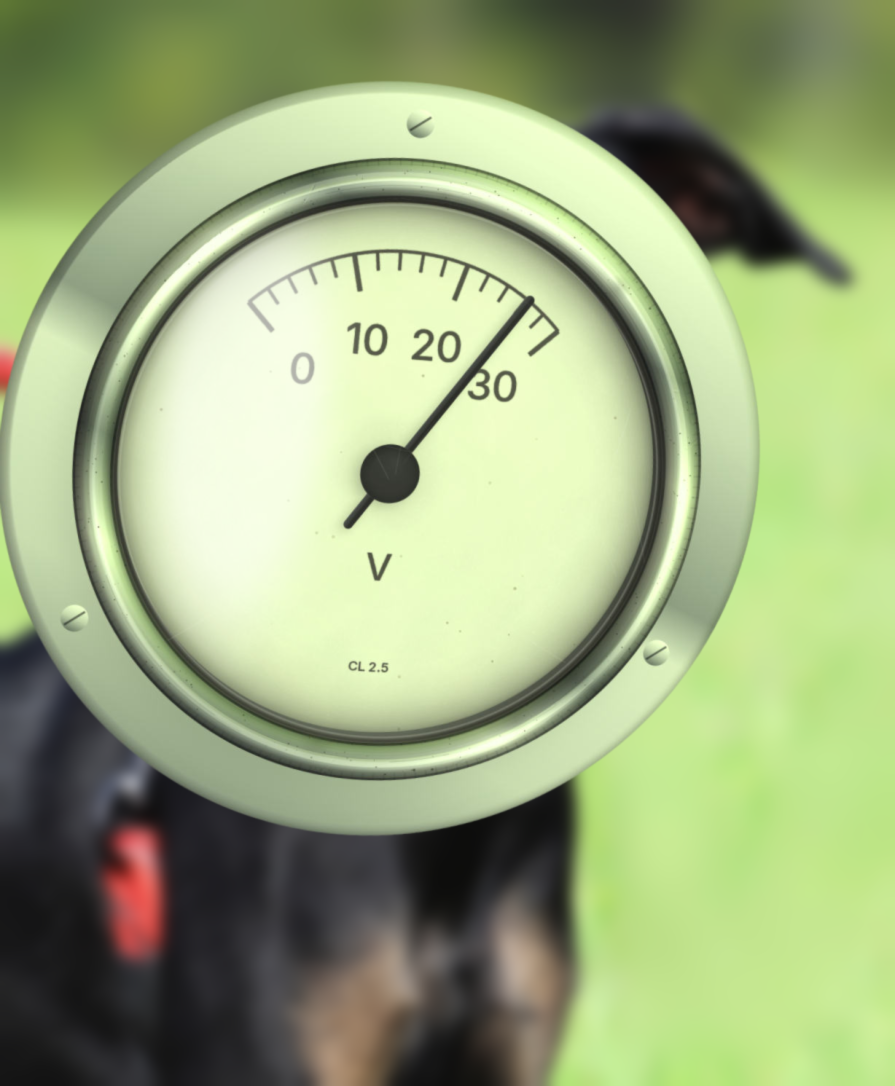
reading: 26; V
